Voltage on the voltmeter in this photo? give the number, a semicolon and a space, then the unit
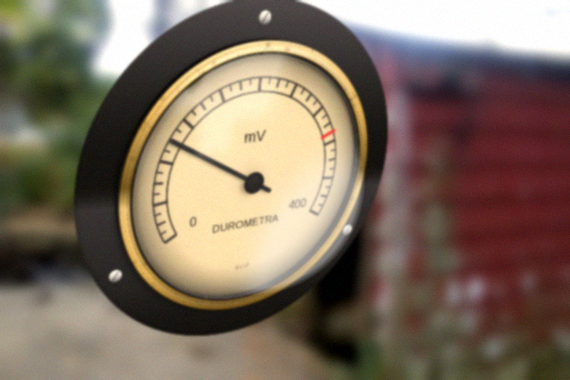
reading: 100; mV
